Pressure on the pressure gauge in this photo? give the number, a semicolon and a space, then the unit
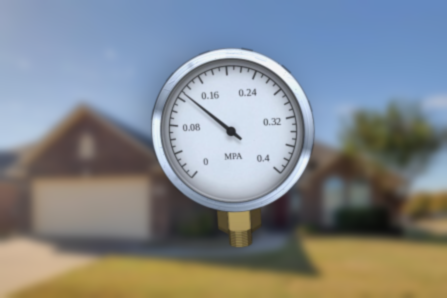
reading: 0.13; MPa
